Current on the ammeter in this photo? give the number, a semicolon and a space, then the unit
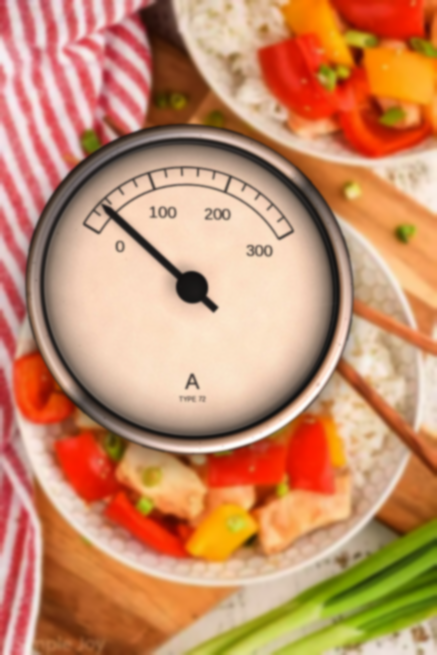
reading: 30; A
